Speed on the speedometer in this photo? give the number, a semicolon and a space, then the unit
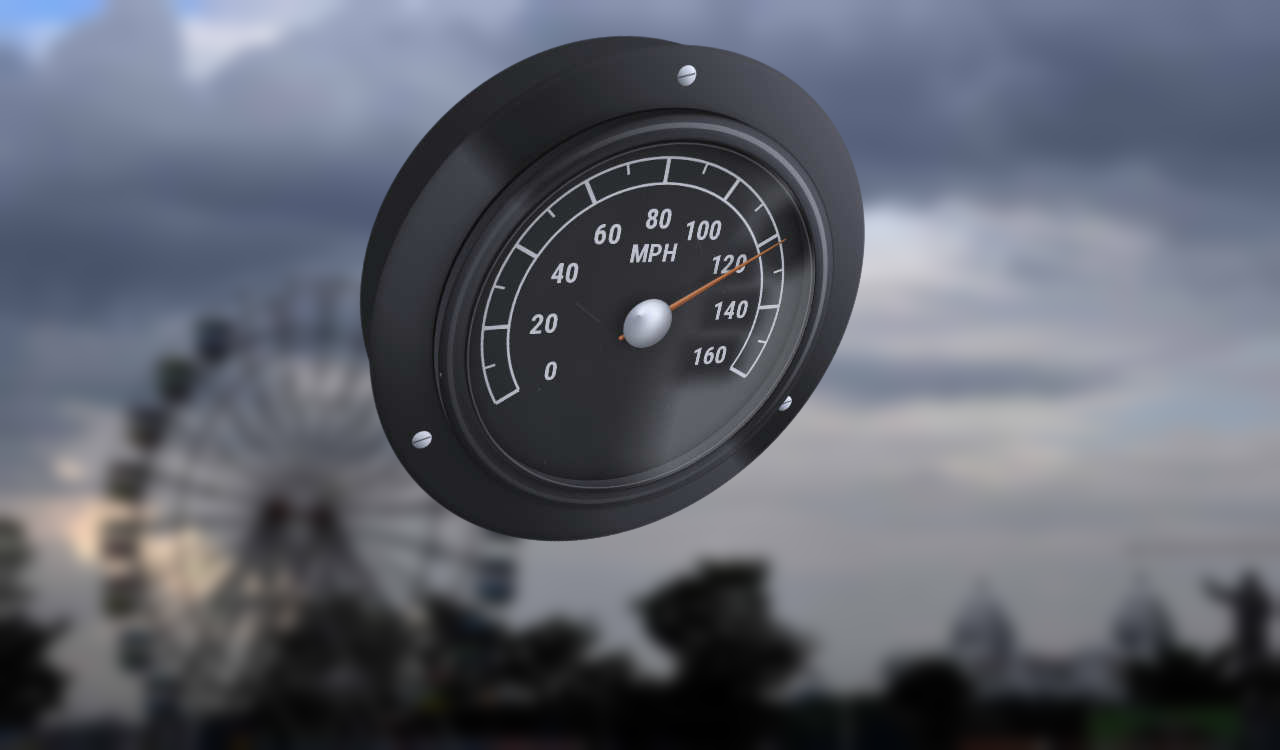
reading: 120; mph
